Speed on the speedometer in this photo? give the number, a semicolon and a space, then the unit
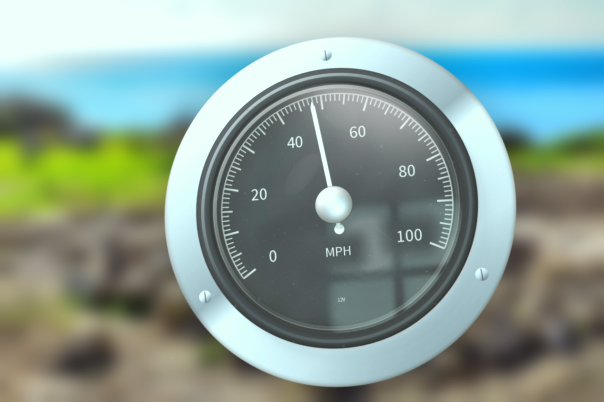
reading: 48; mph
